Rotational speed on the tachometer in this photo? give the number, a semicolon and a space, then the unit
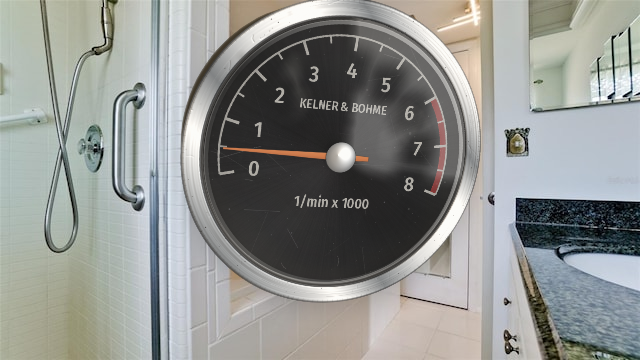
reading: 500; rpm
